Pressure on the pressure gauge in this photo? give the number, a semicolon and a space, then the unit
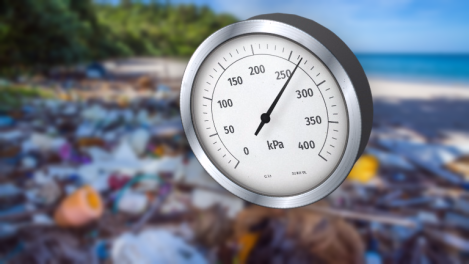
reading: 265; kPa
